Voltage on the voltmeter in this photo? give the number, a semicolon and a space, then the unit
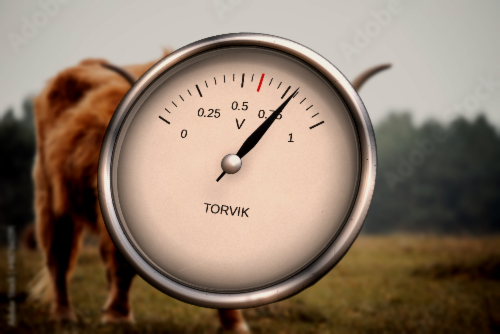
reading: 0.8; V
